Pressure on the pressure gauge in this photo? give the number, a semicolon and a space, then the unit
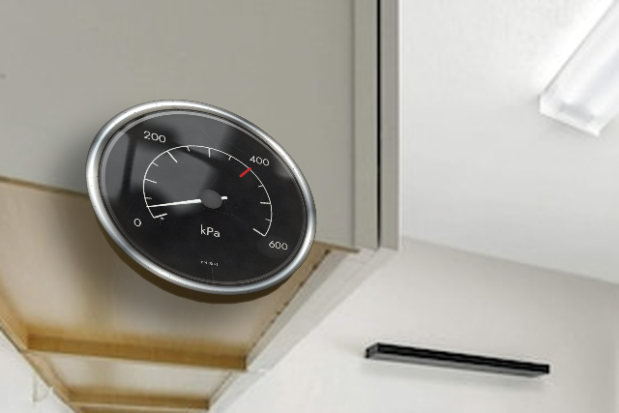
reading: 25; kPa
